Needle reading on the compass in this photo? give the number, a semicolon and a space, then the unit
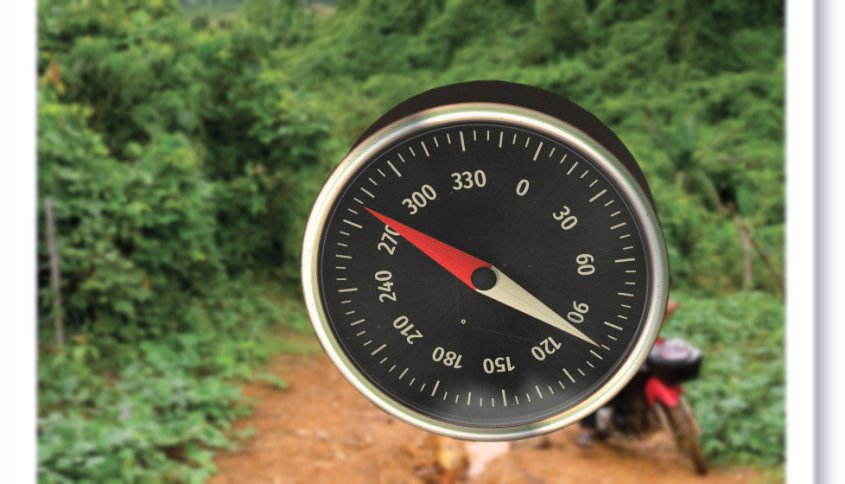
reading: 280; °
